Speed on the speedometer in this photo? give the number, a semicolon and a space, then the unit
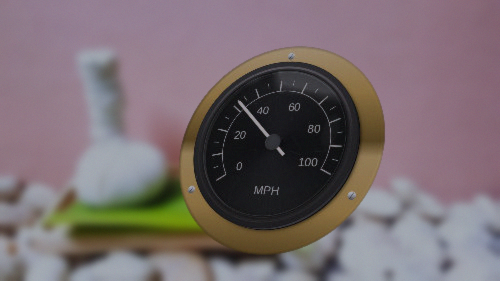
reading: 32.5; mph
